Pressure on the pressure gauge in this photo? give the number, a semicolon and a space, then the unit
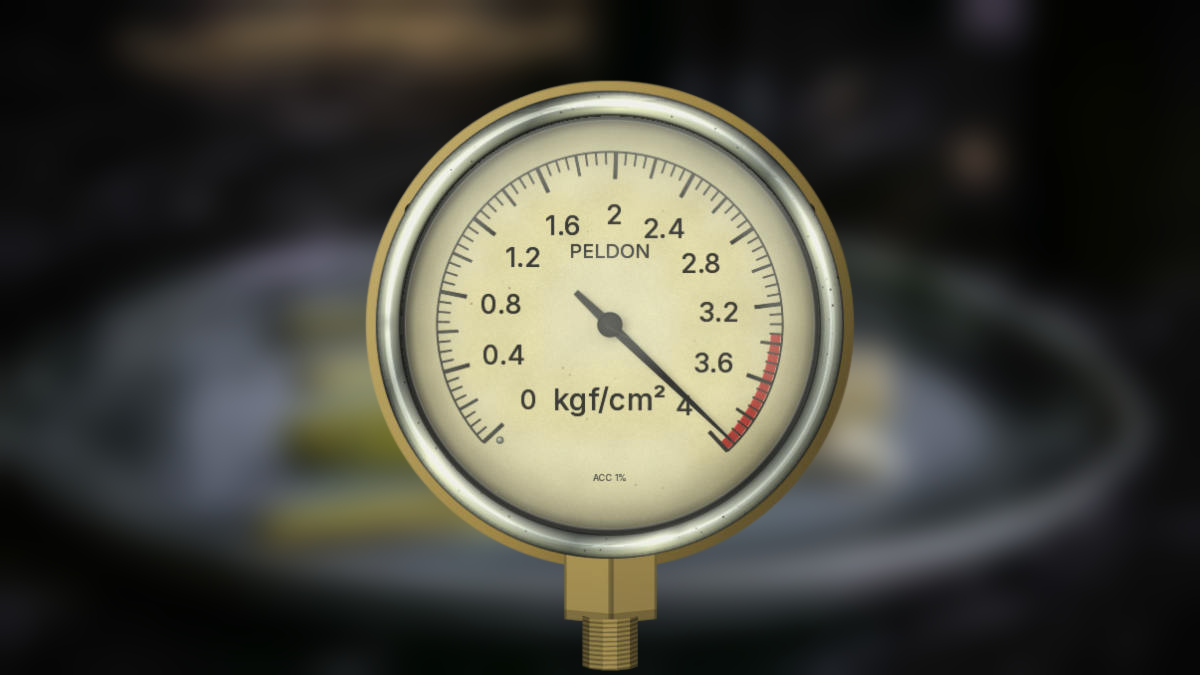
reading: 3.95; kg/cm²
